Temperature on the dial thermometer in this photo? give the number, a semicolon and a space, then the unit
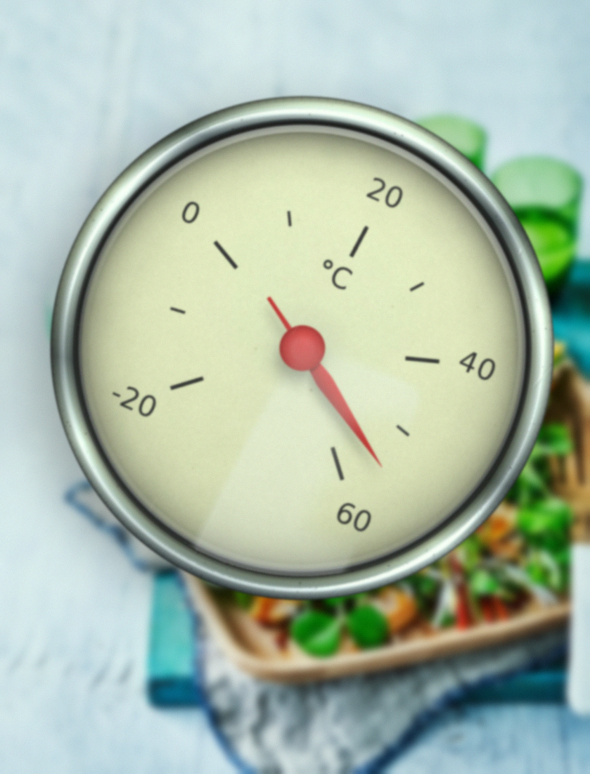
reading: 55; °C
